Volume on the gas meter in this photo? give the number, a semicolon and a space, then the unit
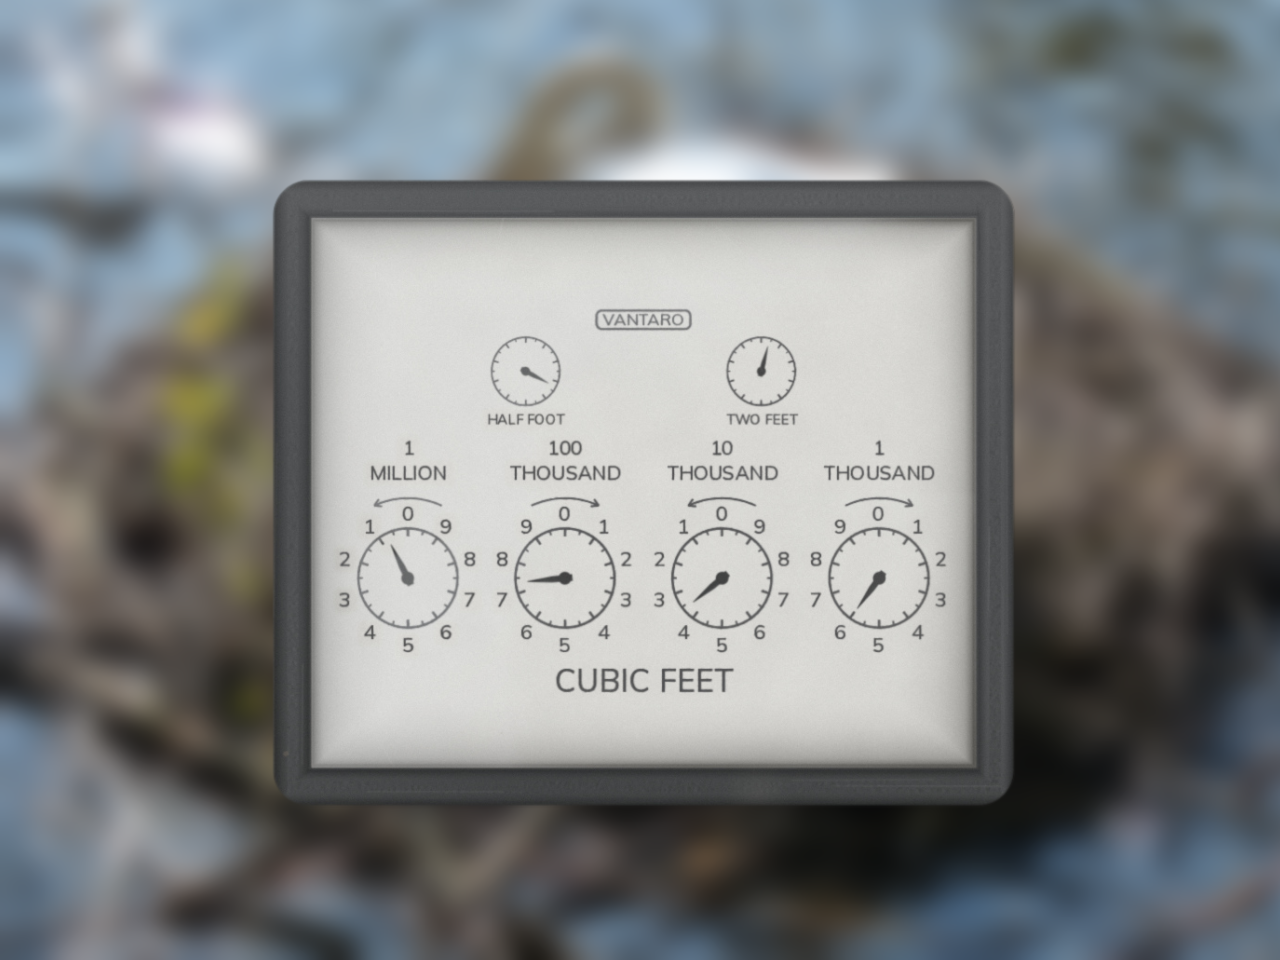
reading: 73600; ft³
